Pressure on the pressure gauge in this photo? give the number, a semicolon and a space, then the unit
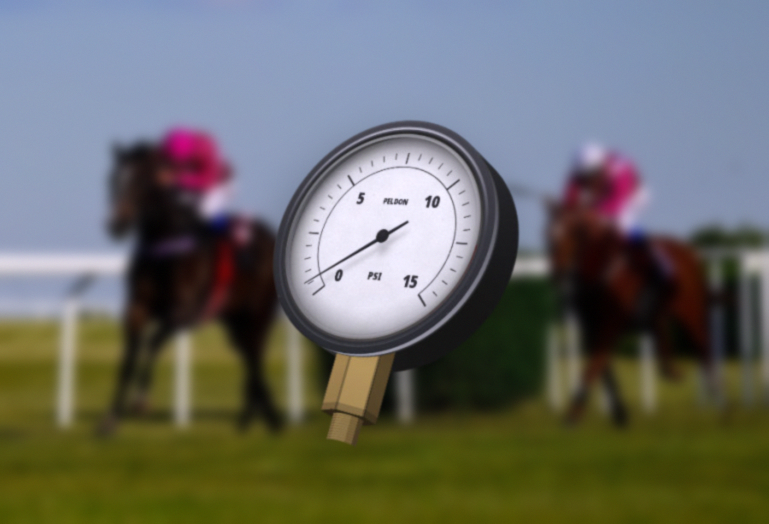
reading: 0.5; psi
